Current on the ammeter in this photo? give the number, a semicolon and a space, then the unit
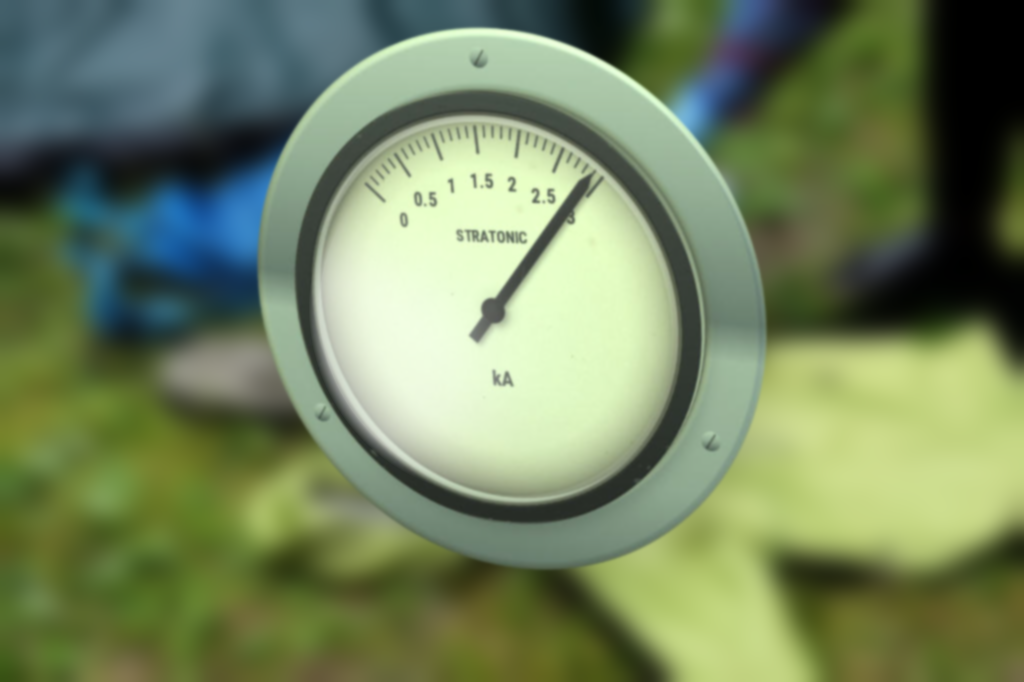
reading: 2.9; kA
